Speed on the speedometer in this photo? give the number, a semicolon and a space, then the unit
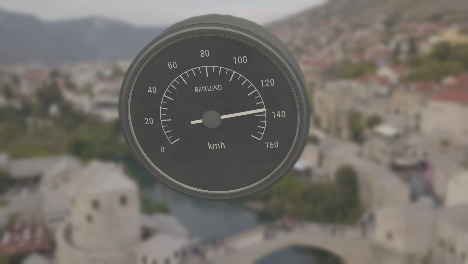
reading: 135; km/h
